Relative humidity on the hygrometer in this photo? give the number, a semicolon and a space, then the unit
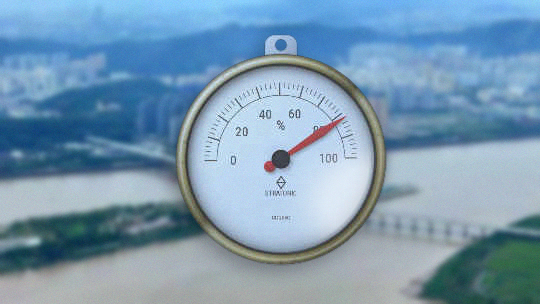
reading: 82; %
